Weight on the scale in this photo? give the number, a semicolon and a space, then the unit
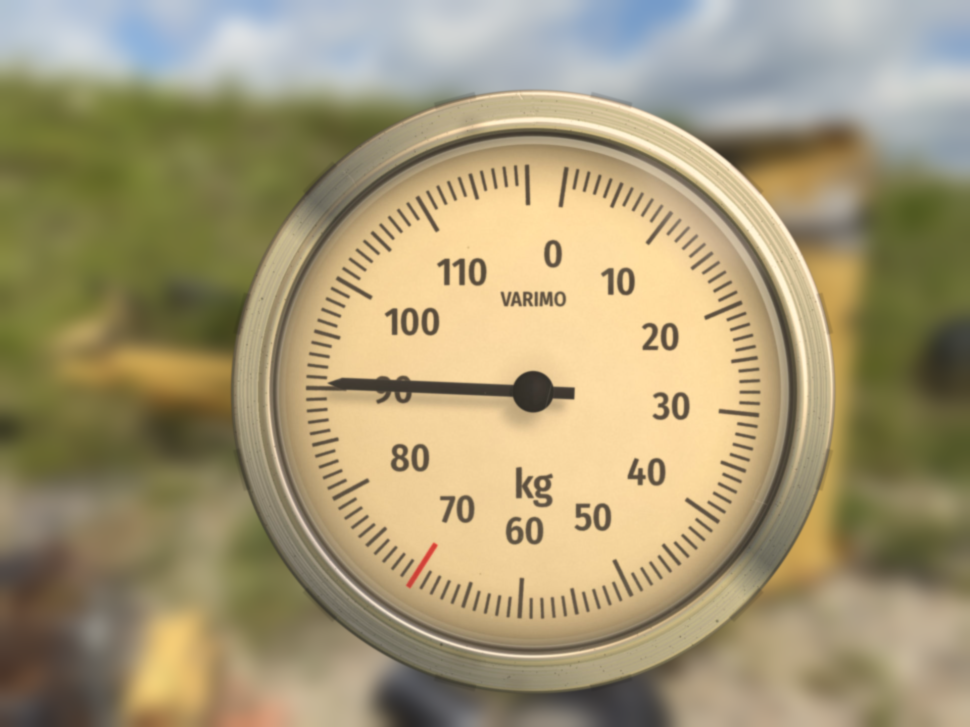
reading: 90.5; kg
